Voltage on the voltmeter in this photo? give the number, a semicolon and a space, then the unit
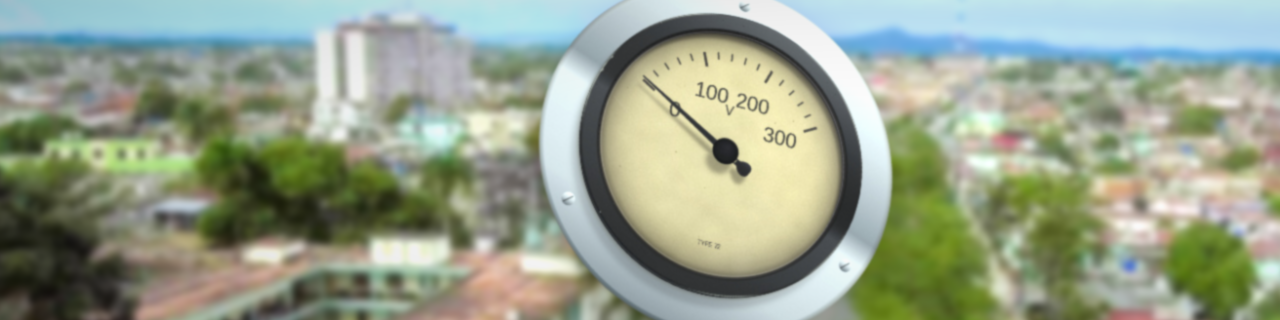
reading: 0; V
